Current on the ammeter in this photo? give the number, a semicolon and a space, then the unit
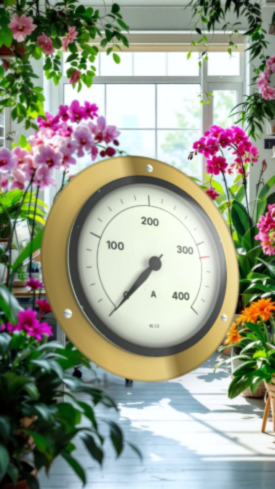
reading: 0; A
